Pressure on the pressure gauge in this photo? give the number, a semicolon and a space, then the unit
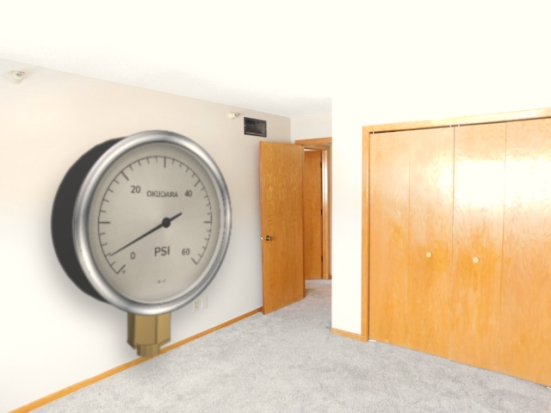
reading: 4; psi
